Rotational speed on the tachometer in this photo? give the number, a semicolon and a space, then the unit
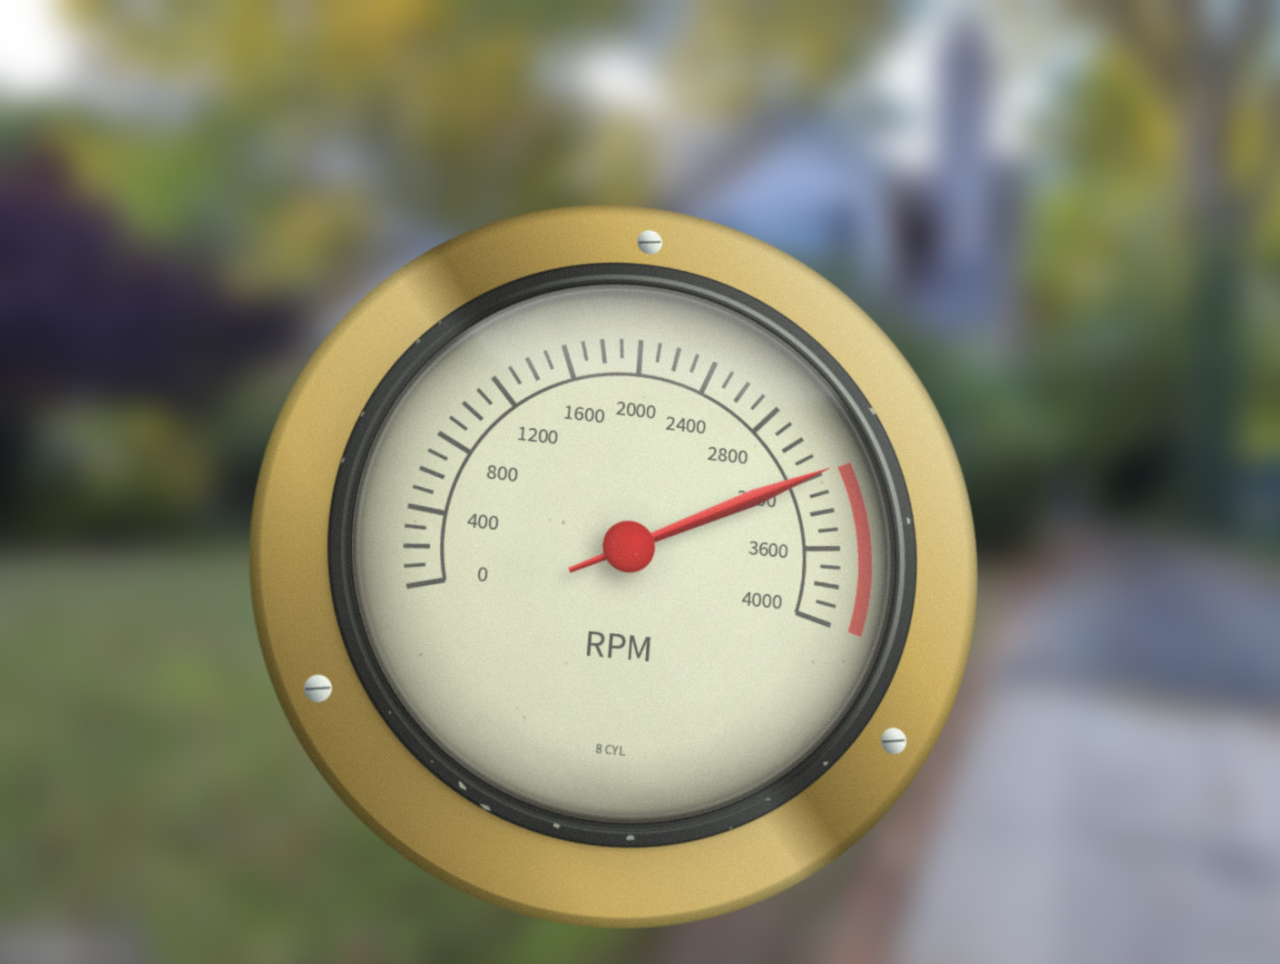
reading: 3200; rpm
